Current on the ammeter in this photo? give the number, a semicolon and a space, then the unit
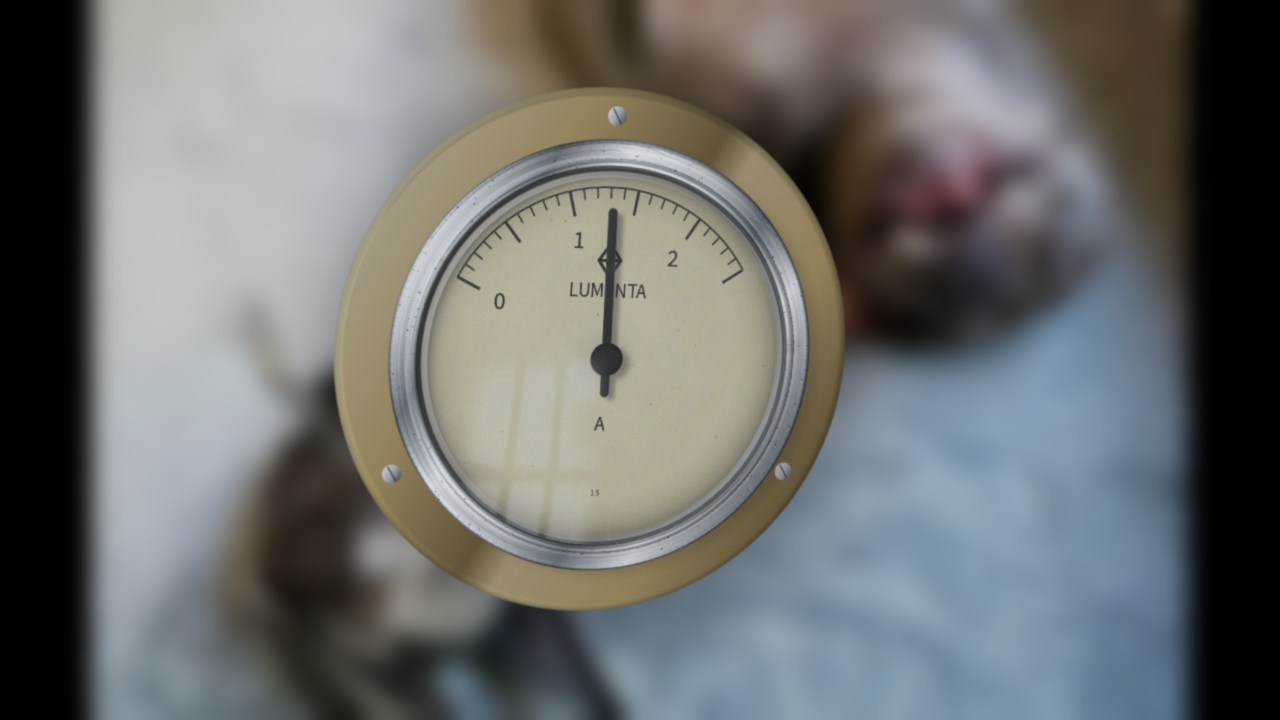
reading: 1.3; A
